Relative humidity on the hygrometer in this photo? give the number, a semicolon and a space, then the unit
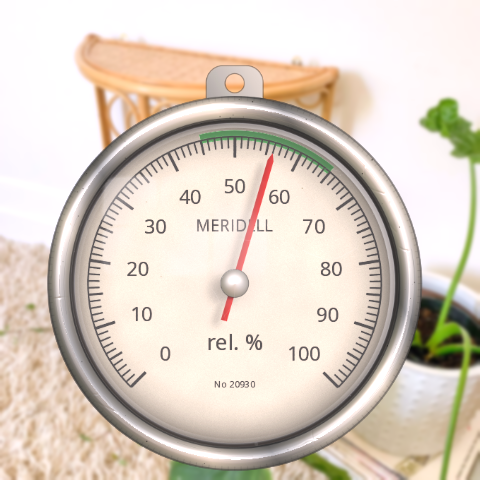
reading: 56; %
